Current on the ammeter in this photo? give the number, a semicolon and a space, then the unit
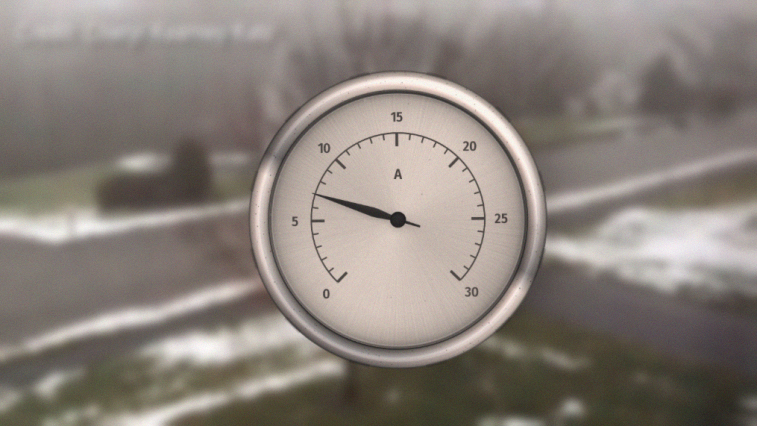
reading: 7; A
